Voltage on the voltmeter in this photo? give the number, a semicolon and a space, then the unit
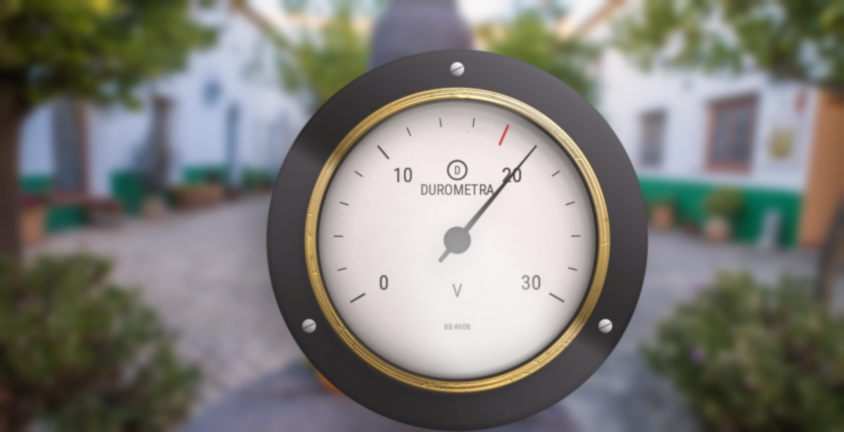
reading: 20; V
